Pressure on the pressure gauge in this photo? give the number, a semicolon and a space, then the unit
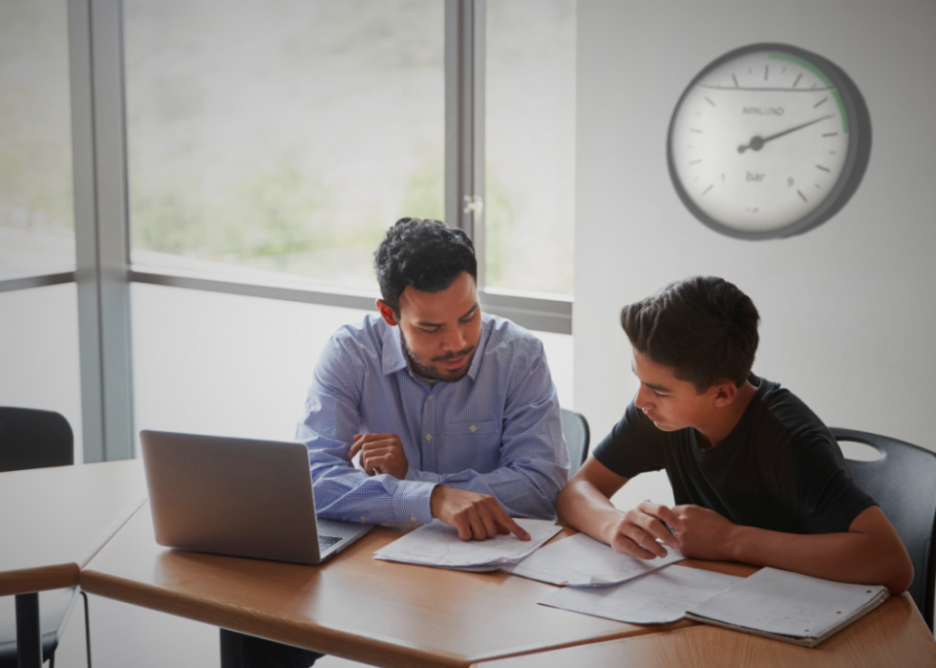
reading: 6.5; bar
